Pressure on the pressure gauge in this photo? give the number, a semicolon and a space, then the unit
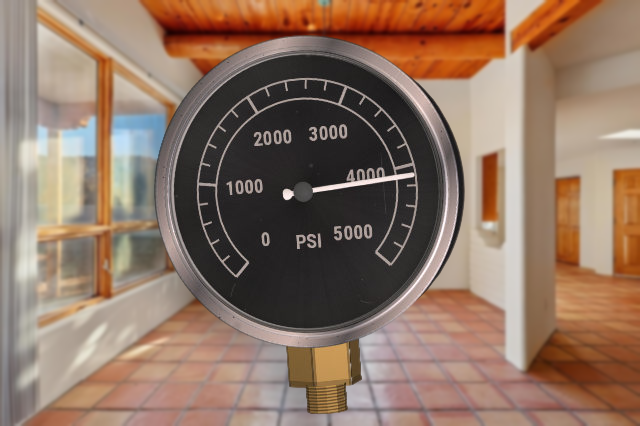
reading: 4100; psi
